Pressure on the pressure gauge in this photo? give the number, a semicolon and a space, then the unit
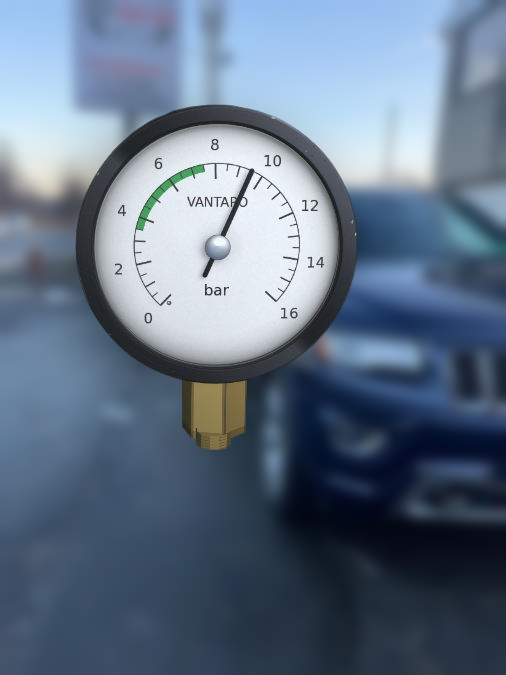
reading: 9.5; bar
